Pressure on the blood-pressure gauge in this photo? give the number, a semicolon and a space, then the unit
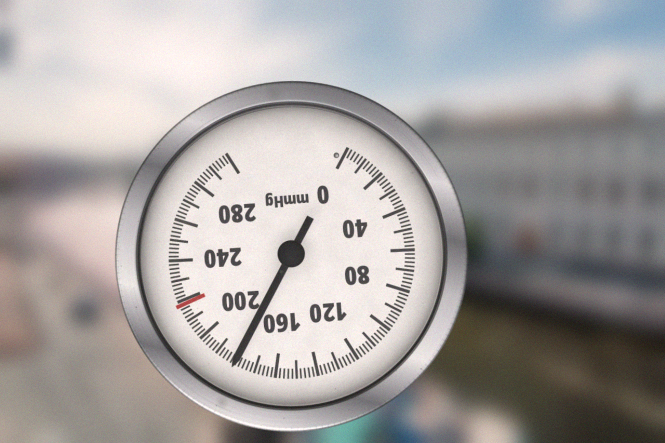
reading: 180; mmHg
